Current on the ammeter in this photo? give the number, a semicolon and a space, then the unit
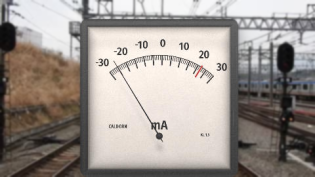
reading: -25; mA
